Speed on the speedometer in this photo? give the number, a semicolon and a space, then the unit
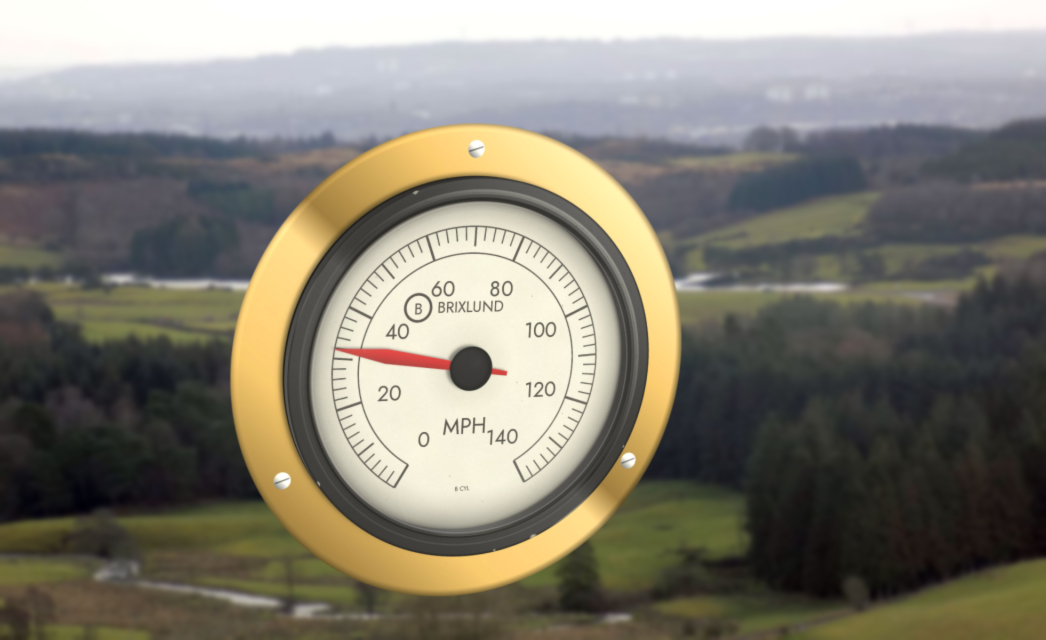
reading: 32; mph
